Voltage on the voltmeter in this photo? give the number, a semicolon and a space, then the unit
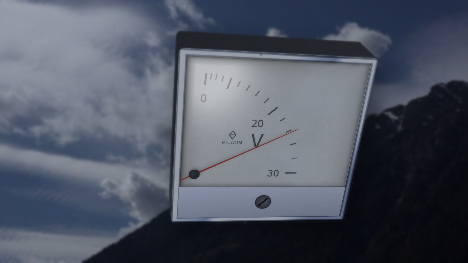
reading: 24; V
